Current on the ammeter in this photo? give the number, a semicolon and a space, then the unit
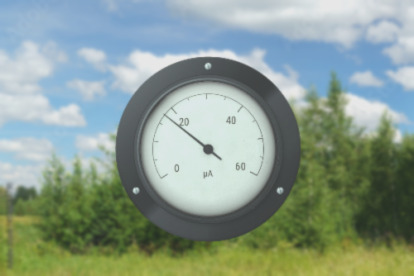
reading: 17.5; µA
